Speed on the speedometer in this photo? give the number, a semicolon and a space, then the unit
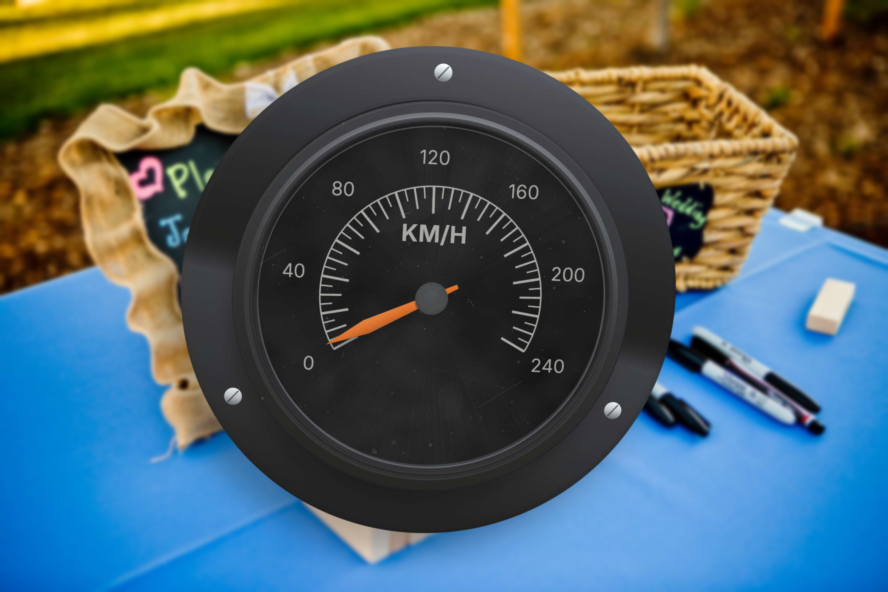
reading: 5; km/h
